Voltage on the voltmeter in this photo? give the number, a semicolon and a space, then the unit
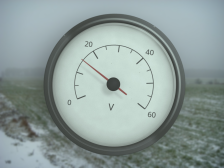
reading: 15; V
